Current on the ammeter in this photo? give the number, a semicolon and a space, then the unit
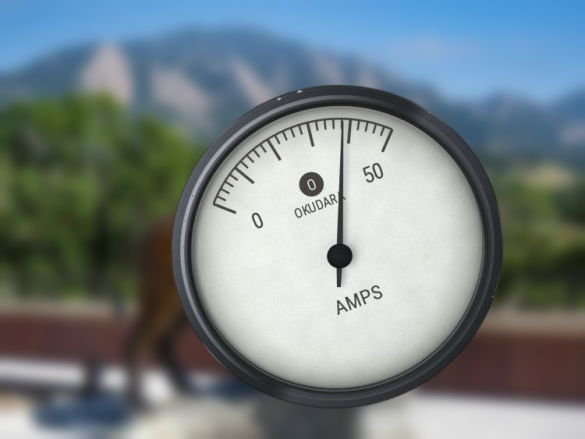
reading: 38; A
